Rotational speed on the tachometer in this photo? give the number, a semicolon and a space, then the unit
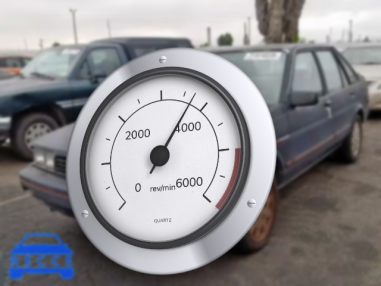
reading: 3750; rpm
